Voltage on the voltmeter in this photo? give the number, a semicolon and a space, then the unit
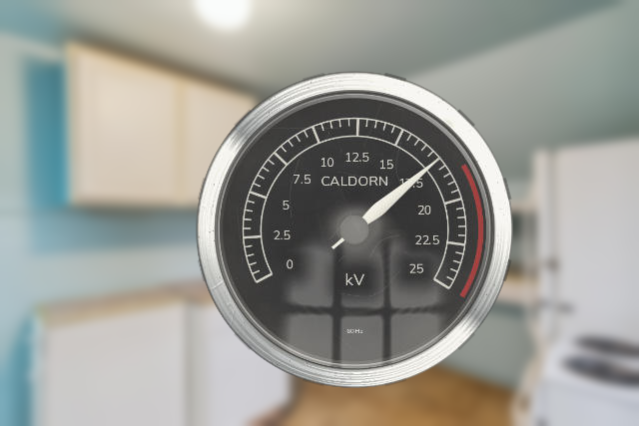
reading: 17.5; kV
